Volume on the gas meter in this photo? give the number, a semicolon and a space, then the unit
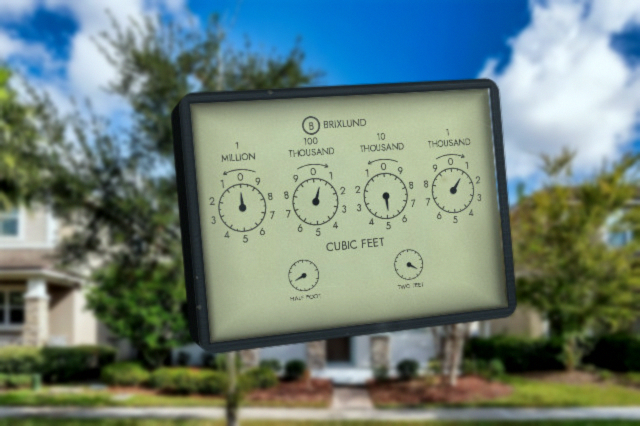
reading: 5100; ft³
